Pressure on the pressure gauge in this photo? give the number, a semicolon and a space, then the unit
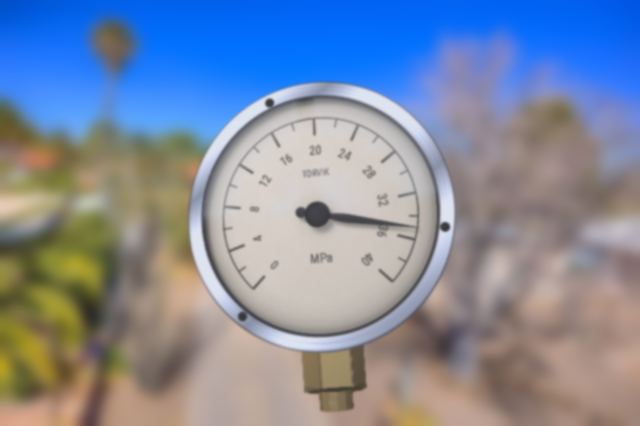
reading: 35; MPa
